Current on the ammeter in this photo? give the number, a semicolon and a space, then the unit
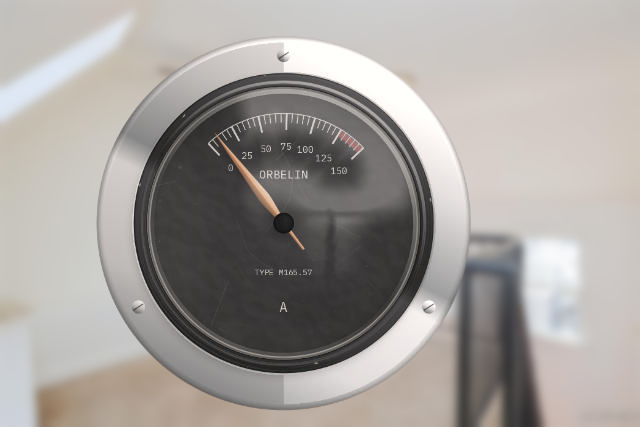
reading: 10; A
